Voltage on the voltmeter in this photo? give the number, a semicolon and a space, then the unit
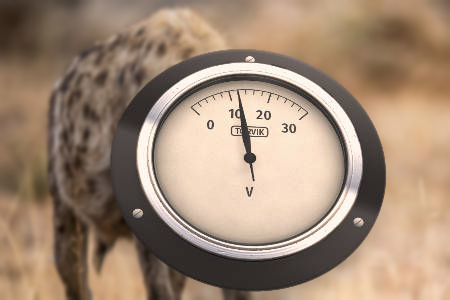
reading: 12; V
